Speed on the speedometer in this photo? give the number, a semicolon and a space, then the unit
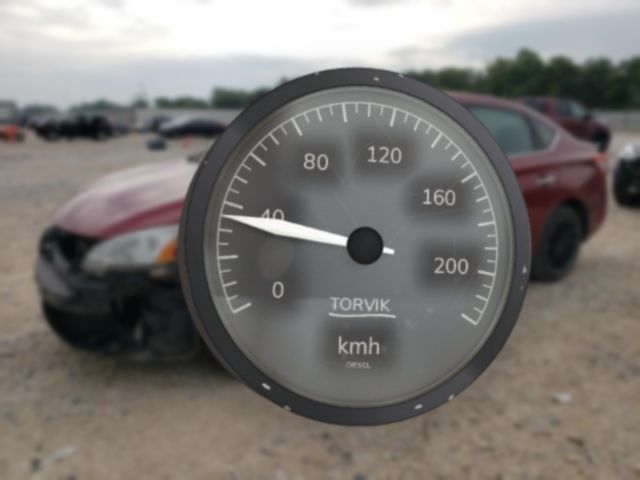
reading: 35; km/h
